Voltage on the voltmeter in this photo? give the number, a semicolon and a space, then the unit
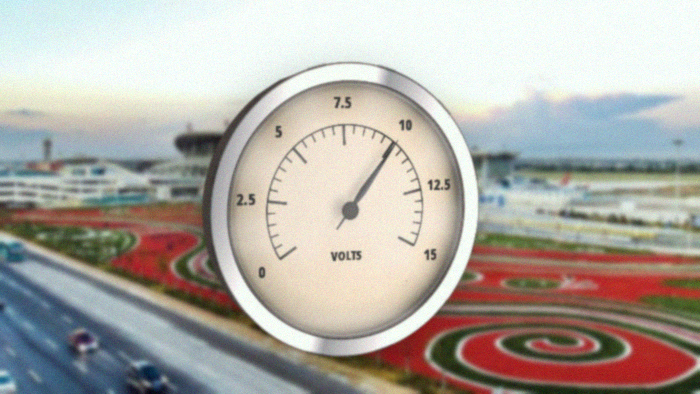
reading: 10; V
